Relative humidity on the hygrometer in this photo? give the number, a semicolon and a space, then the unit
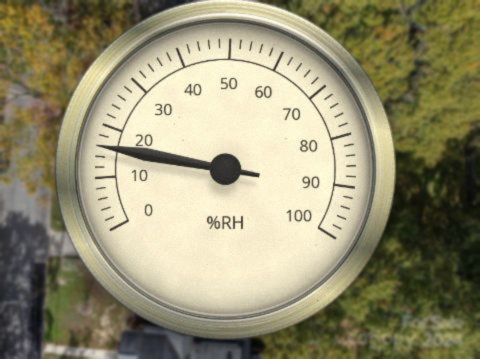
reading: 16; %
